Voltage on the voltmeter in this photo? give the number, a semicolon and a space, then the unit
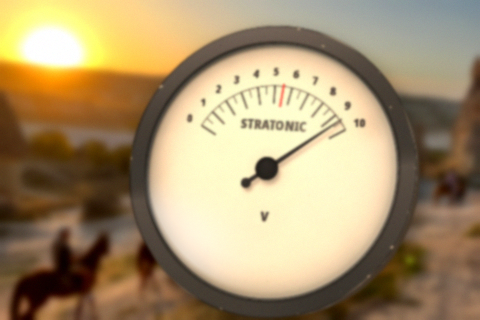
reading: 9.5; V
